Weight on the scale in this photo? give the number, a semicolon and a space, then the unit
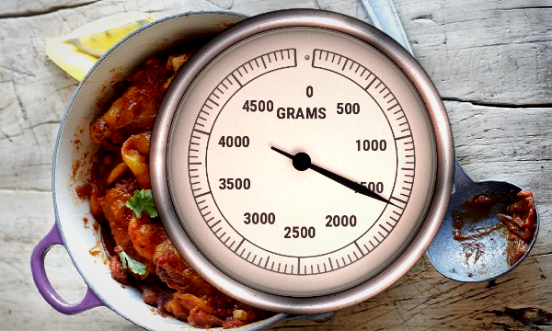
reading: 1550; g
